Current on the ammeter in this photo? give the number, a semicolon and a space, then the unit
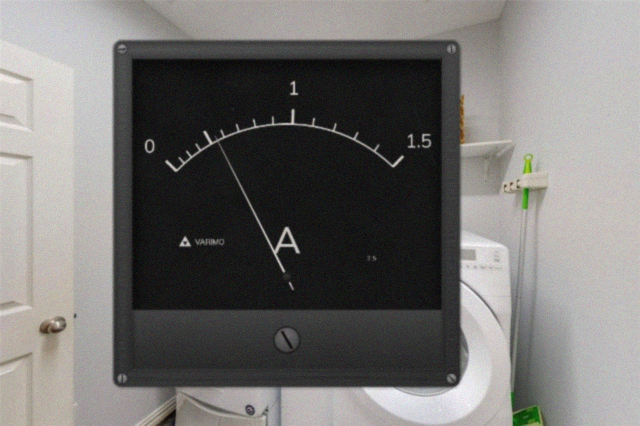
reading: 0.55; A
